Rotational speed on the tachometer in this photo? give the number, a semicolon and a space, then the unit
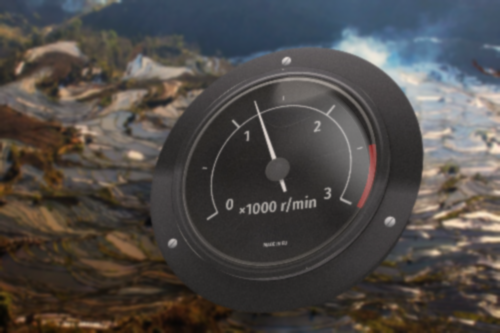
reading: 1250; rpm
